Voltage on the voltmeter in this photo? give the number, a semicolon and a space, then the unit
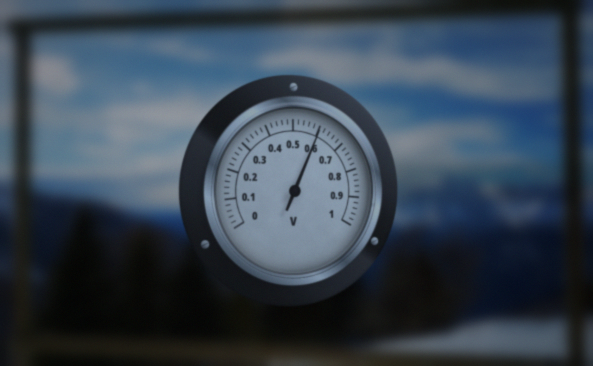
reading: 0.6; V
